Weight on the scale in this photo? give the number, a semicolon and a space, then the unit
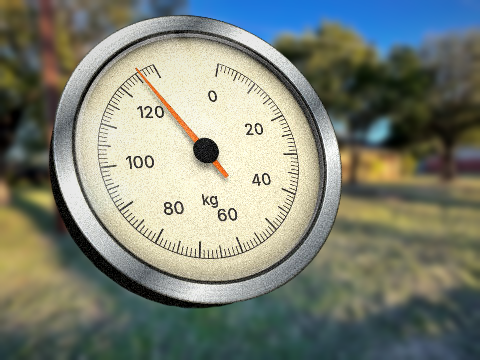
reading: 125; kg
